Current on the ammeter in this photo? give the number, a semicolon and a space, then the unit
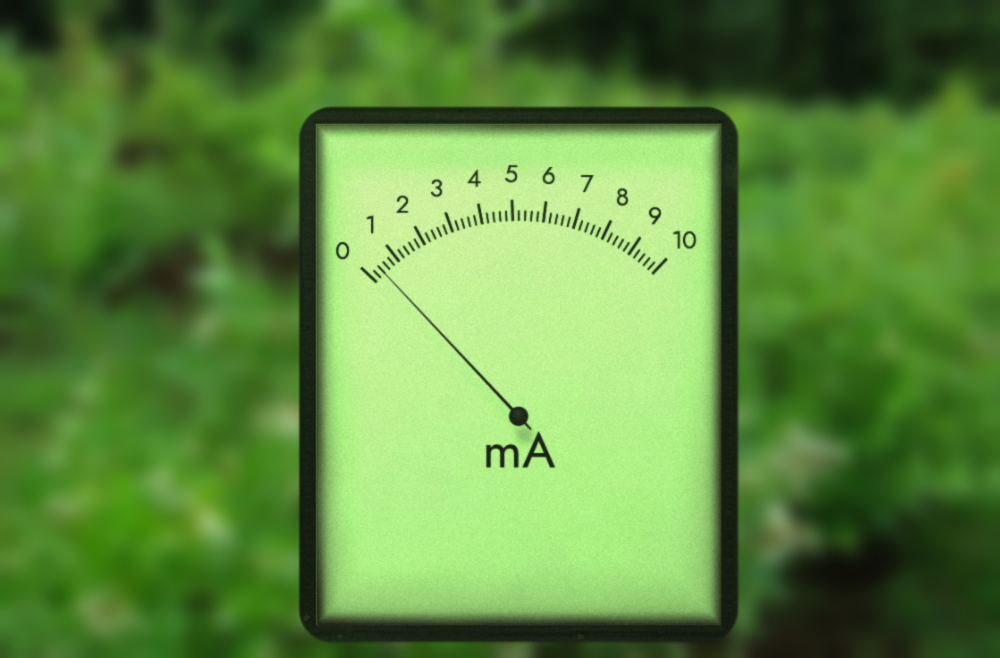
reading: 0.4; mA
